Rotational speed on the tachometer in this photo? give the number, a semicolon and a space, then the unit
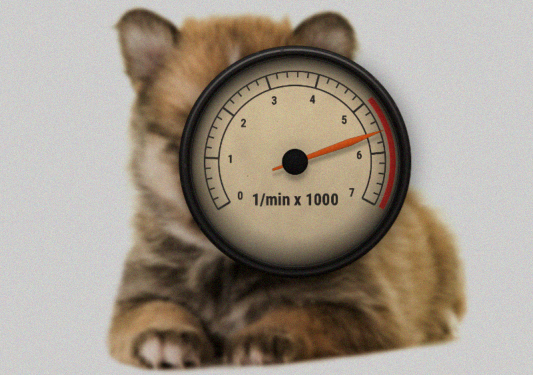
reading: 5600; rpm
